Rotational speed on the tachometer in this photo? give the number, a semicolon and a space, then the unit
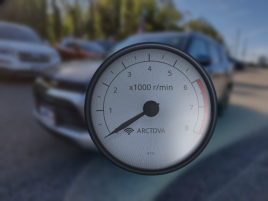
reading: 0; rpm
